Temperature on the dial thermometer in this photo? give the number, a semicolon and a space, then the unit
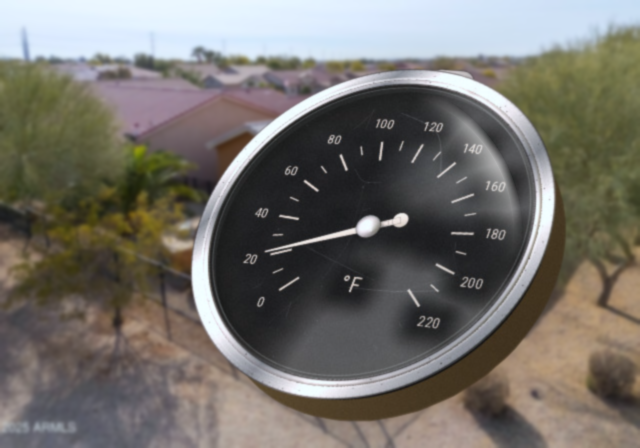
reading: 20; °F
